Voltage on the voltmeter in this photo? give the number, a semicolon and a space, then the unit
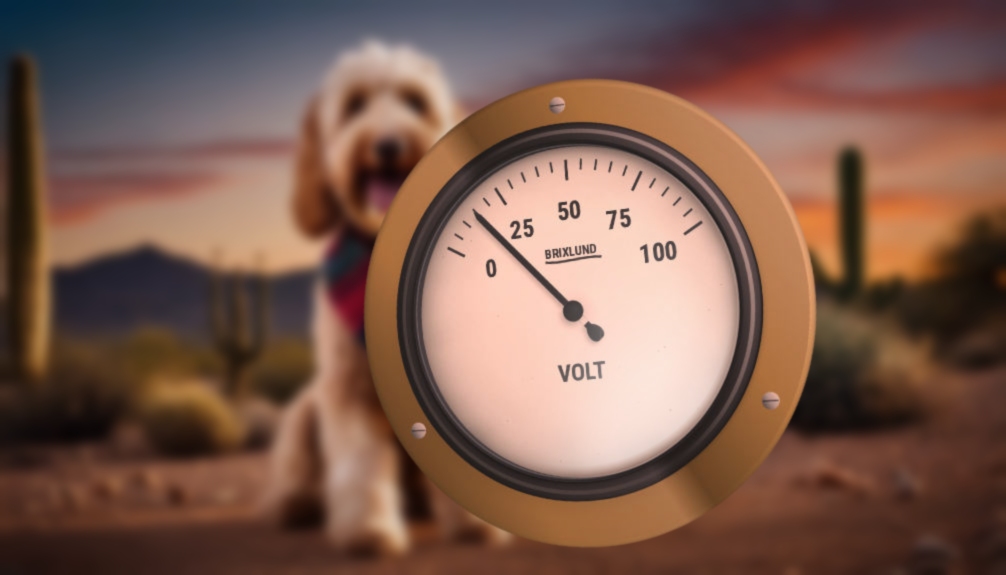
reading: 15; V
